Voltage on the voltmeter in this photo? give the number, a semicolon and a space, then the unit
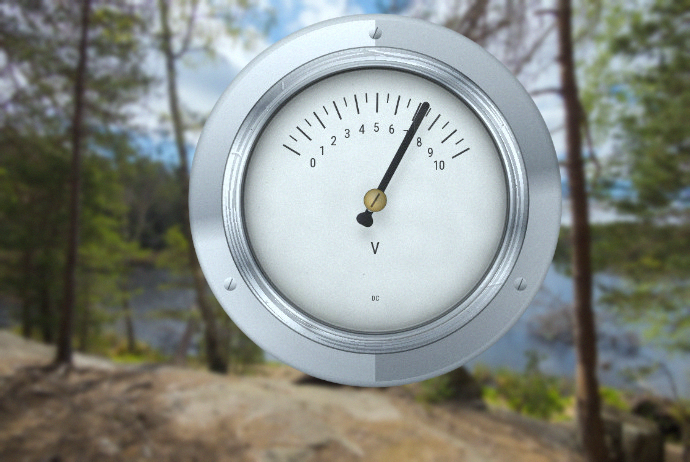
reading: 7.25; V
